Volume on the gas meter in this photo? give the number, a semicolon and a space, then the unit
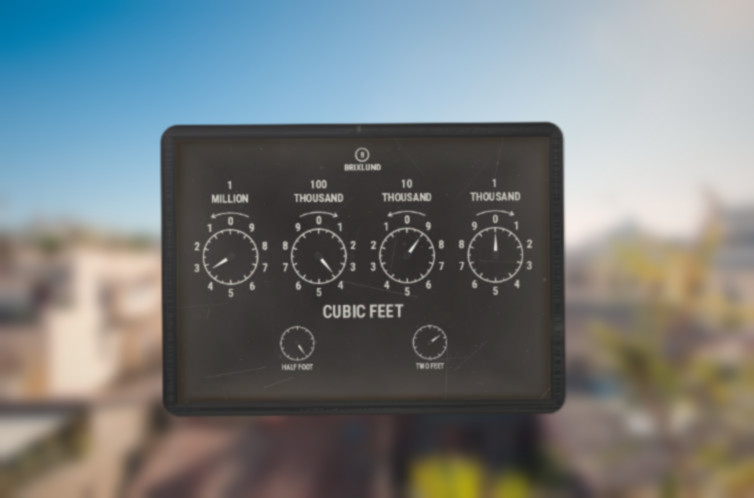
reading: 339000; ft³
